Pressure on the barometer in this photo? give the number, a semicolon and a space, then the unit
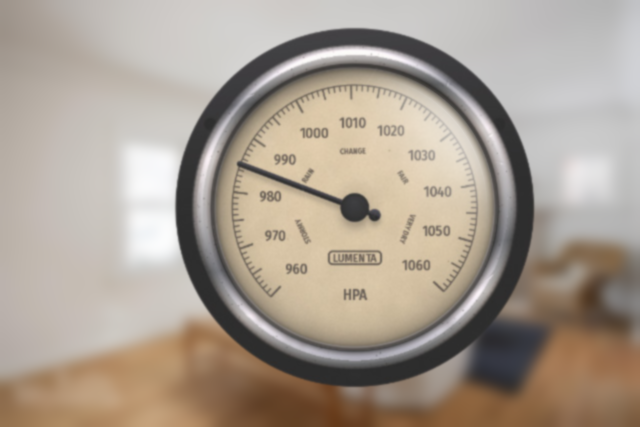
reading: 985; hPa
